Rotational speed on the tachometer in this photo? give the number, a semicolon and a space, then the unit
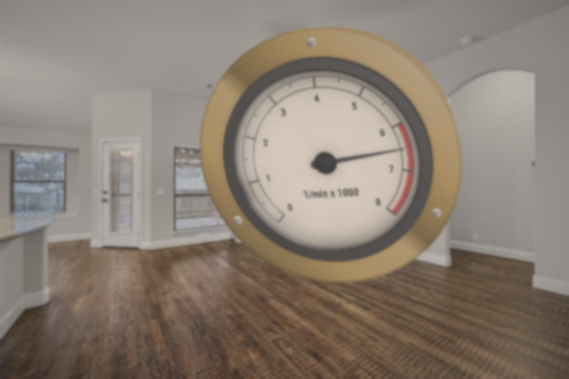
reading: 6500; rpm
